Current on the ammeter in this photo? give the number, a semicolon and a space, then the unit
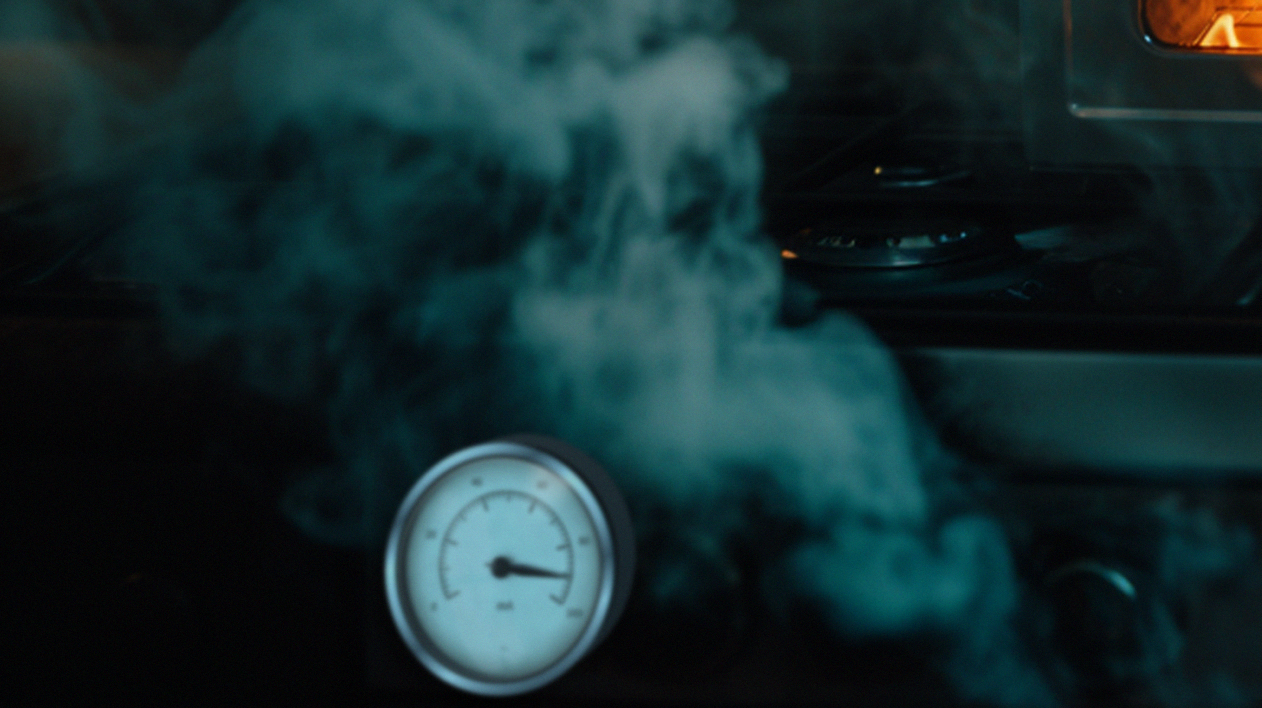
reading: 90; mA
